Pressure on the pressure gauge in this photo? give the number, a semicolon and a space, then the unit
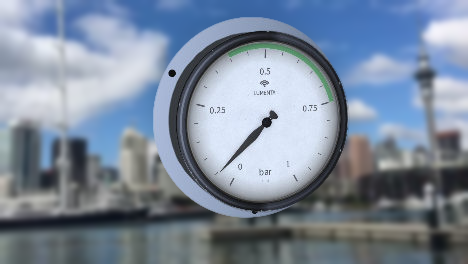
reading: 0.05; bar
